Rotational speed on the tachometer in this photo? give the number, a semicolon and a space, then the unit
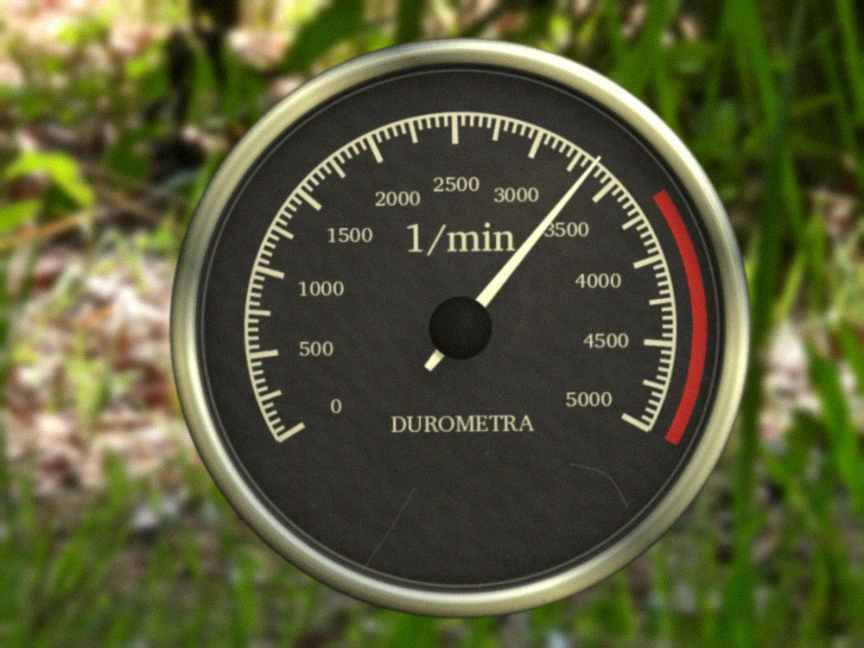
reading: 3350; rpm
